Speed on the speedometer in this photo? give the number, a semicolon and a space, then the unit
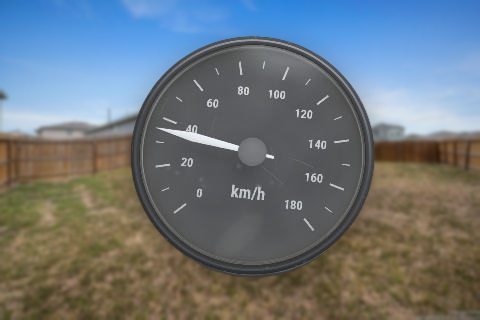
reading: 35; km/h
